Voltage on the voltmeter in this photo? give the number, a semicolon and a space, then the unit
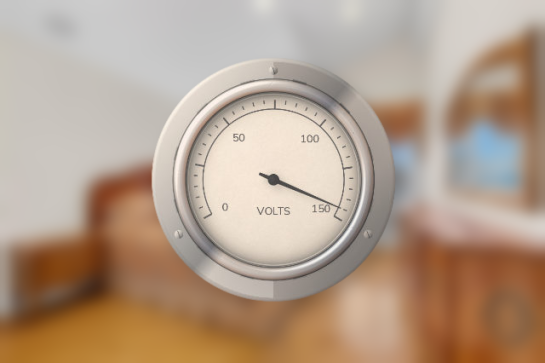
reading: 145; V
